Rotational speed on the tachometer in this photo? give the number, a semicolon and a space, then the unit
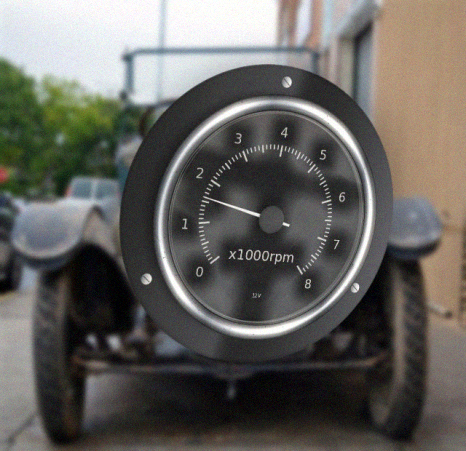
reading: 1600; rpm
